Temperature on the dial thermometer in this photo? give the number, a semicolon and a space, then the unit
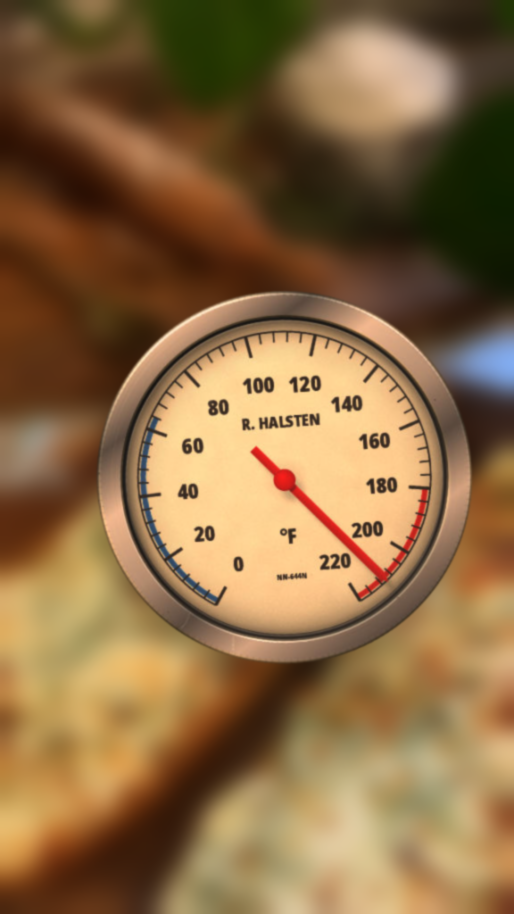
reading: 210; °F
